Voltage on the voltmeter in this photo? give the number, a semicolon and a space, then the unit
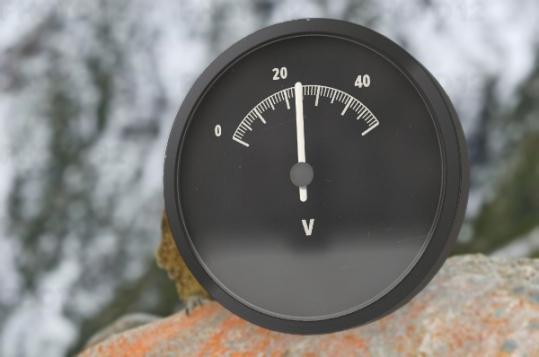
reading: 25; V
